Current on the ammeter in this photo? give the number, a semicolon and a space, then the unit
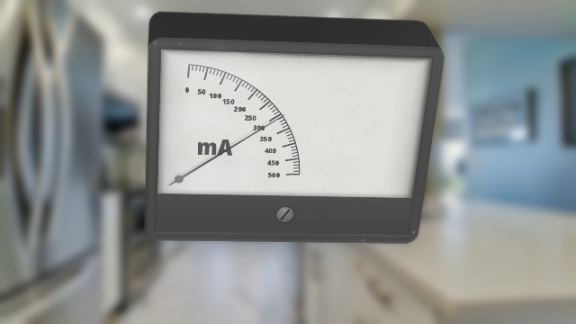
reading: 300; mA
